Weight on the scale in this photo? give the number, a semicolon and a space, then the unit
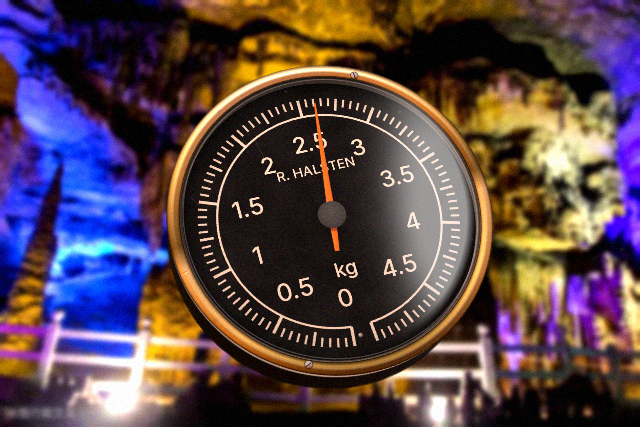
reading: 2.6; kg
